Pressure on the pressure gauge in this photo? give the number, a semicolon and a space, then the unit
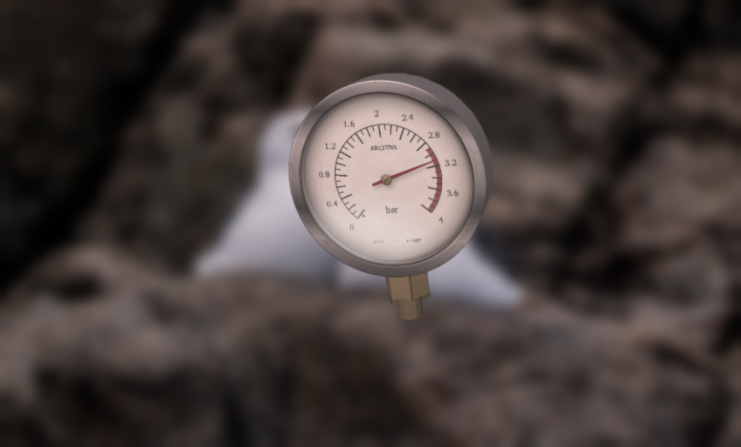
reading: 3.1; bar
